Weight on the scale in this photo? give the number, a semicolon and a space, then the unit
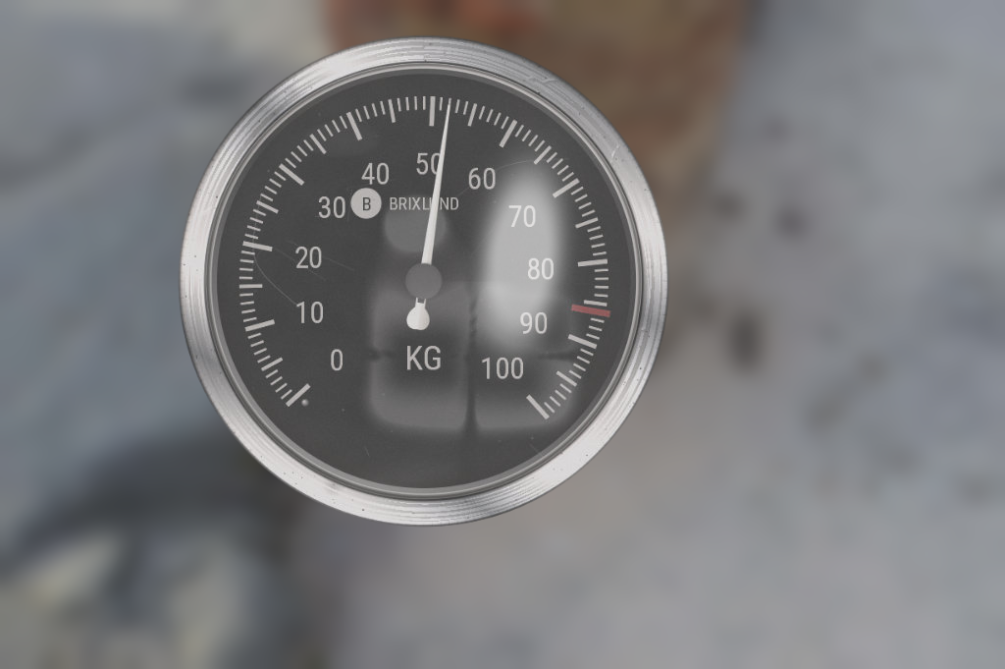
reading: 52; kg
